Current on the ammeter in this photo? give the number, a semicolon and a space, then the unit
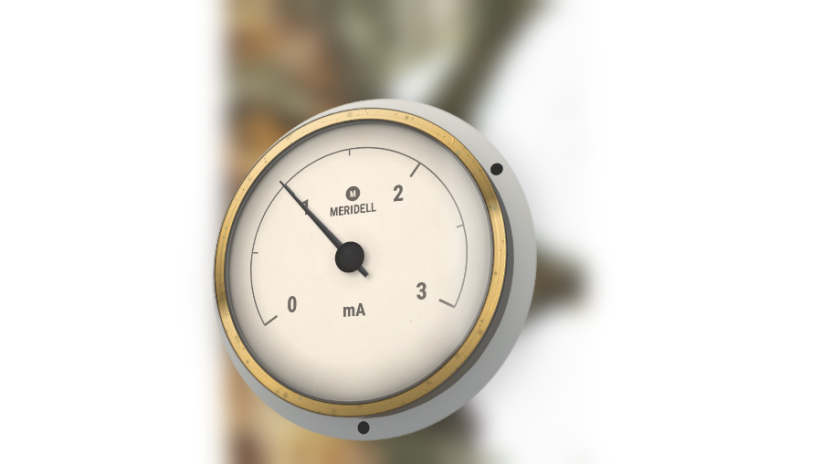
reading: 1; mA
